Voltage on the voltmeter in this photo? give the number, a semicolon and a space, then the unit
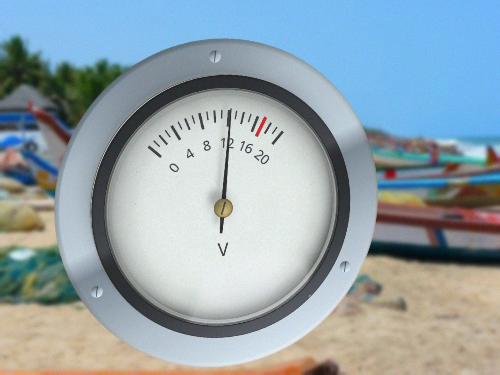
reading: 12; V
